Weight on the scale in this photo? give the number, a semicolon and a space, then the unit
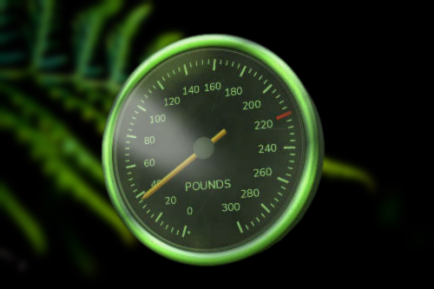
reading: 36; lb
